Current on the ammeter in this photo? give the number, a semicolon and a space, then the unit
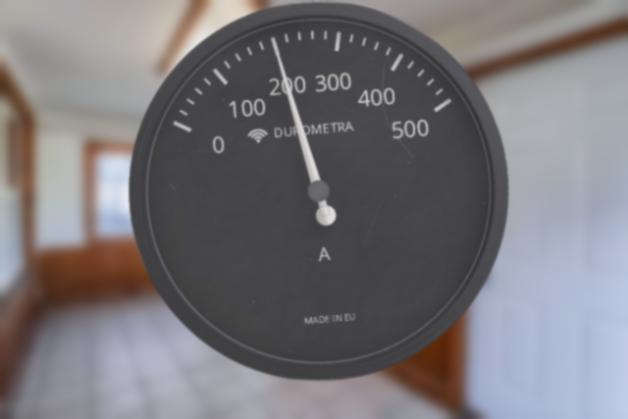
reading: 200; A
